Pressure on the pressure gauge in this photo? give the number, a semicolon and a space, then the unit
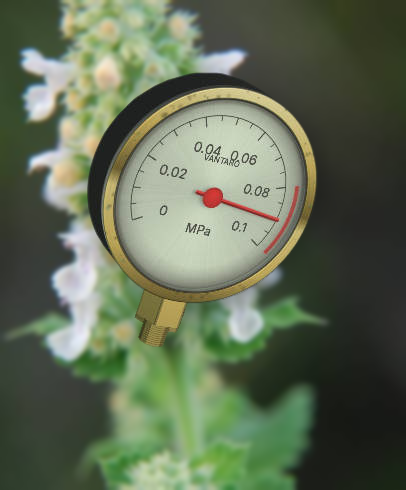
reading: 0.09; MPa
